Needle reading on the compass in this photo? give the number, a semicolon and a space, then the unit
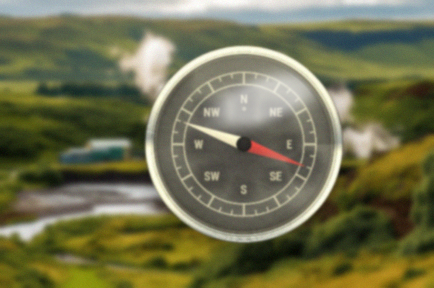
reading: 110; °
